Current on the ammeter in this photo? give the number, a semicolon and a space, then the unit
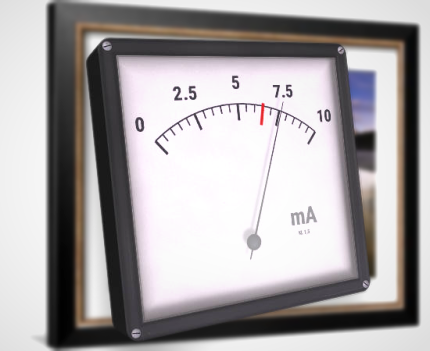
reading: 7.5; mA
